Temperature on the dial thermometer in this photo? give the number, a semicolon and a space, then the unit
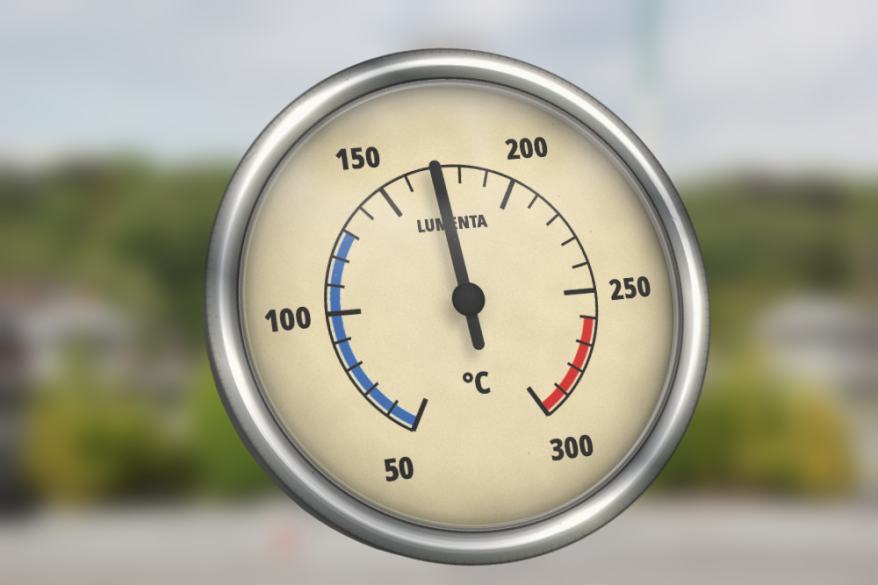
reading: 170; °C
